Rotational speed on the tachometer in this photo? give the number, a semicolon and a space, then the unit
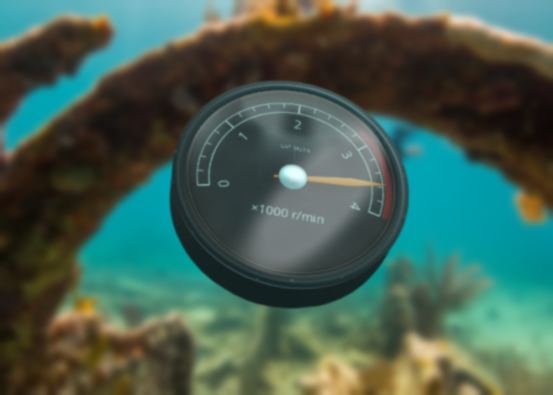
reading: 3600; rpm
